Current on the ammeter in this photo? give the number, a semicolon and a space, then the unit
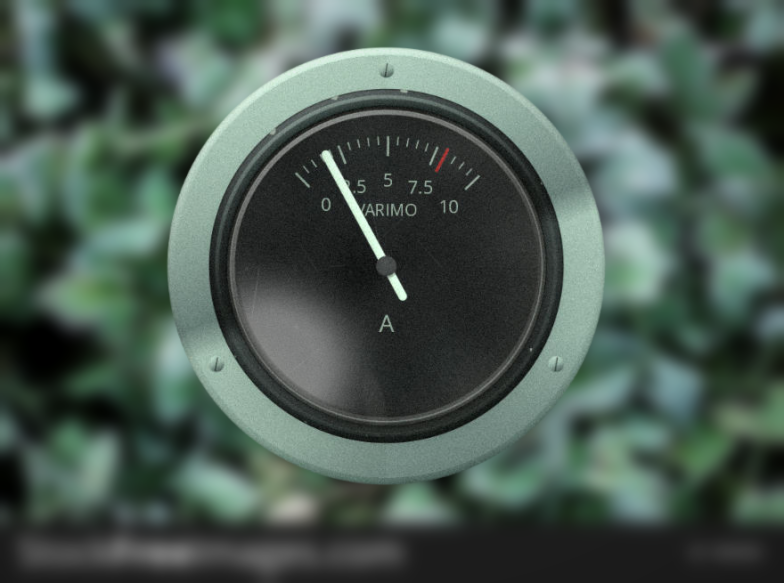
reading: 1.75; A
